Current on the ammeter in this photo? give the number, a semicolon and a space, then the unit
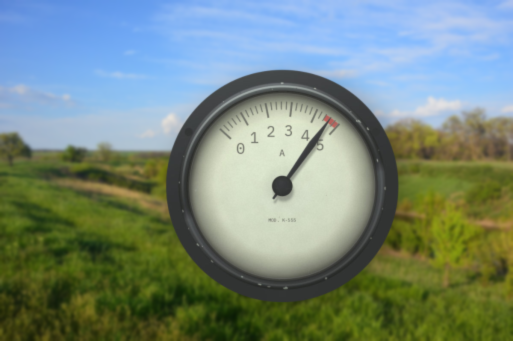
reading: 4.6; A
